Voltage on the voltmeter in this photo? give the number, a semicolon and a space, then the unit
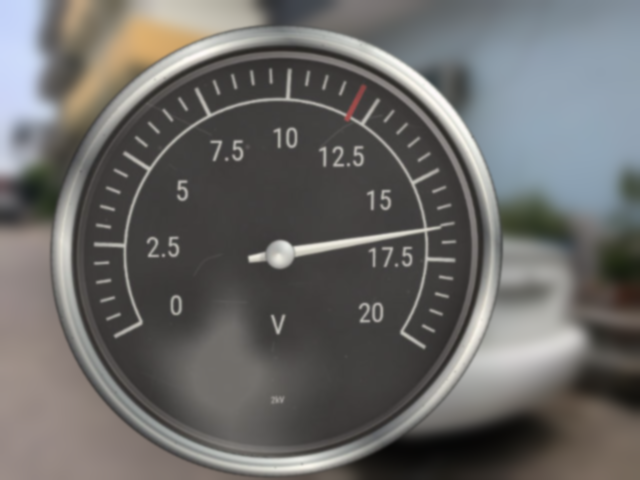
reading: 16.5; V
